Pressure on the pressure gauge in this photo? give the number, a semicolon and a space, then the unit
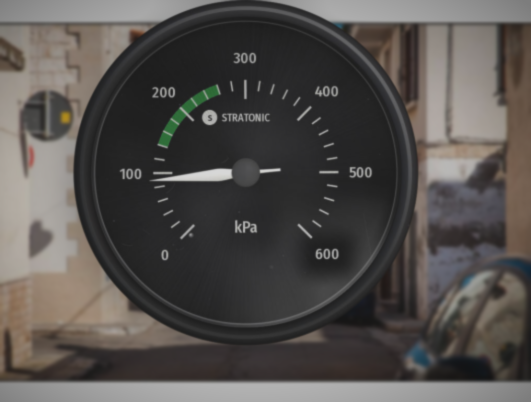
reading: 90; kPa
